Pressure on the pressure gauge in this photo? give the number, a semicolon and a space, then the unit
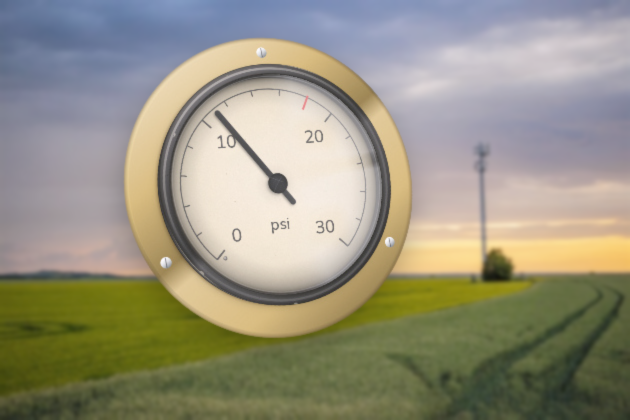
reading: 11; psi
